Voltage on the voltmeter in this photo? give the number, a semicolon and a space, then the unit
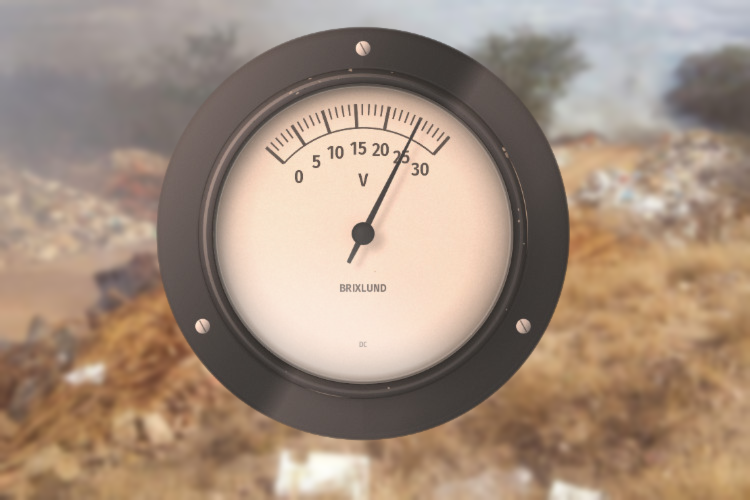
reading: 25; V
